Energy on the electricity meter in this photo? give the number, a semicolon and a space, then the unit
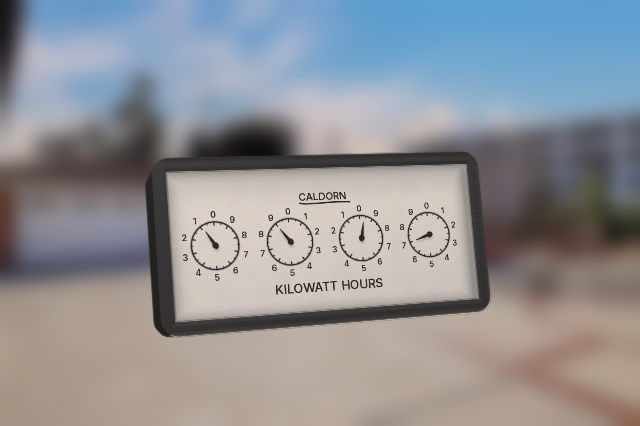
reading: 897; kWh
